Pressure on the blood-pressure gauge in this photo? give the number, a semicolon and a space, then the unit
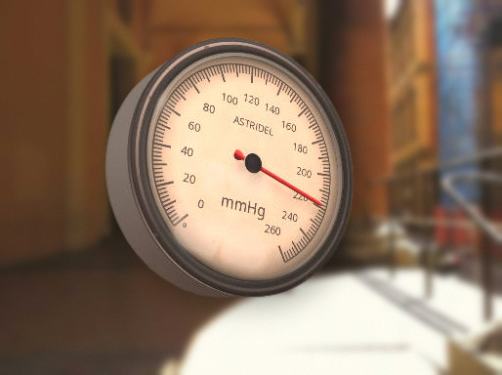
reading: 220; mmHg
